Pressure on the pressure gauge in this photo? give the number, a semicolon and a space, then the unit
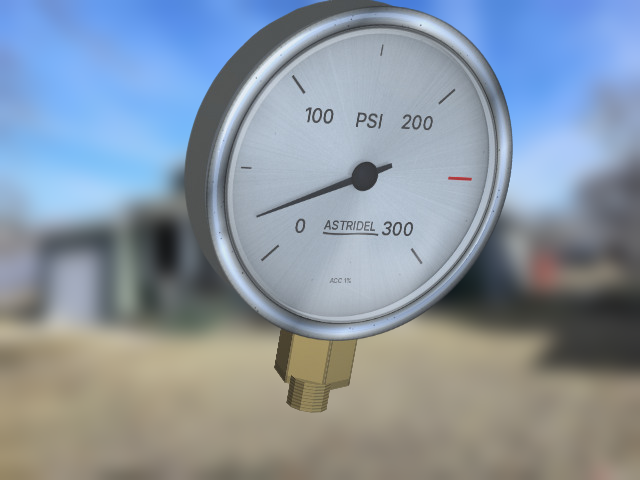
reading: 25; psi
